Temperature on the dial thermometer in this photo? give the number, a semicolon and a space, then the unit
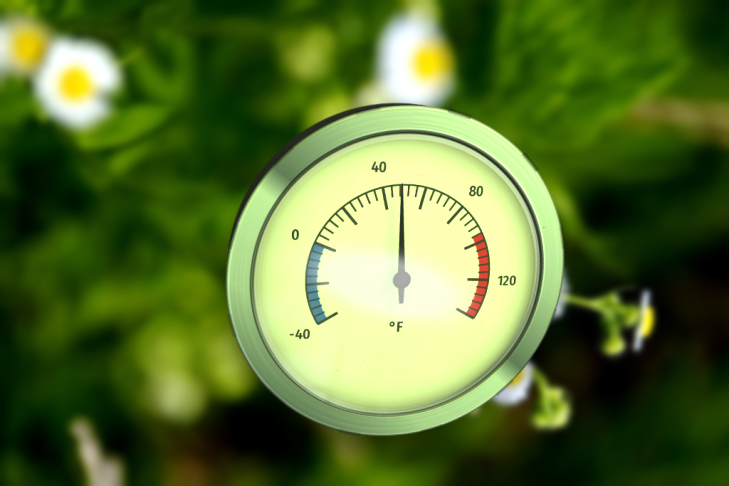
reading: 48; °F
